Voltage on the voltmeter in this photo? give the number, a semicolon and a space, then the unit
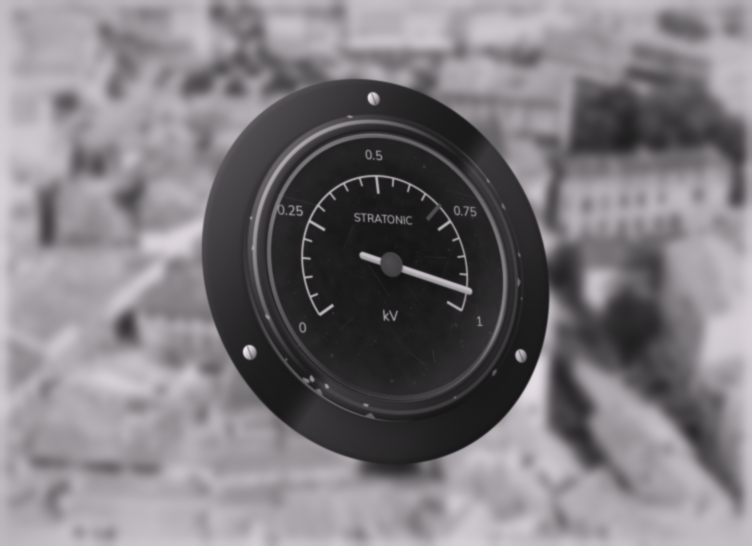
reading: 0.95; kV
